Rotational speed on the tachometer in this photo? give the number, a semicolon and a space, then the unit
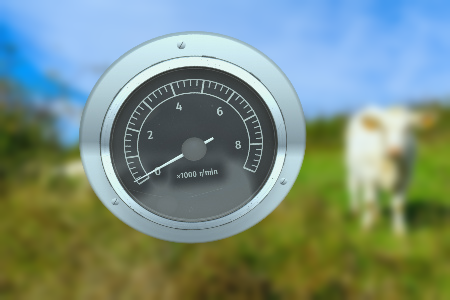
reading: 200; rpm
